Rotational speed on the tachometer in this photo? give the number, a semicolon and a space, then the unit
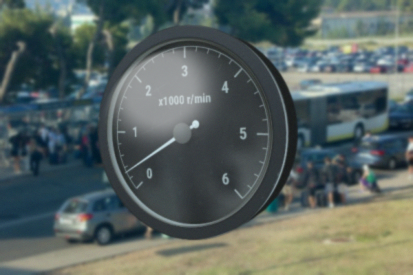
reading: 300; rpm
